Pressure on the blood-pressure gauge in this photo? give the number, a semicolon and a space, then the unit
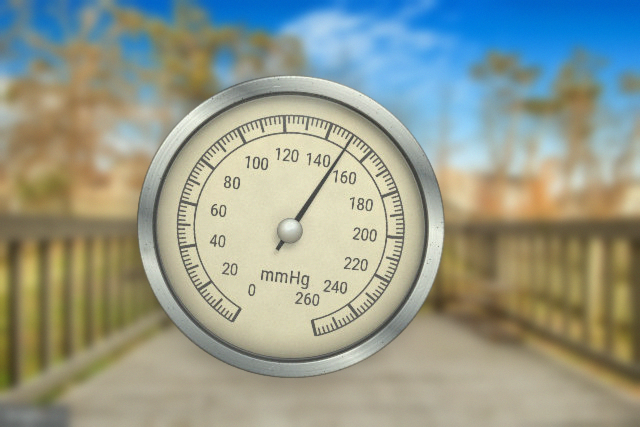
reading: 150; mmHg
